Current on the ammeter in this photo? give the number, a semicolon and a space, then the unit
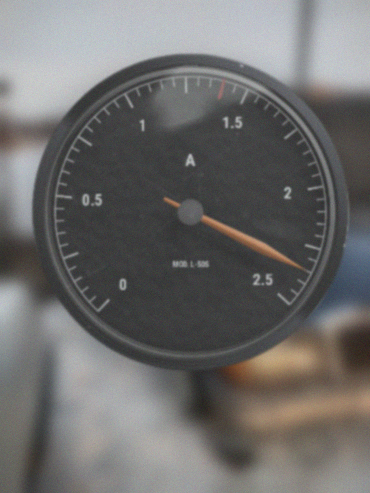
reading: 2.35; A
